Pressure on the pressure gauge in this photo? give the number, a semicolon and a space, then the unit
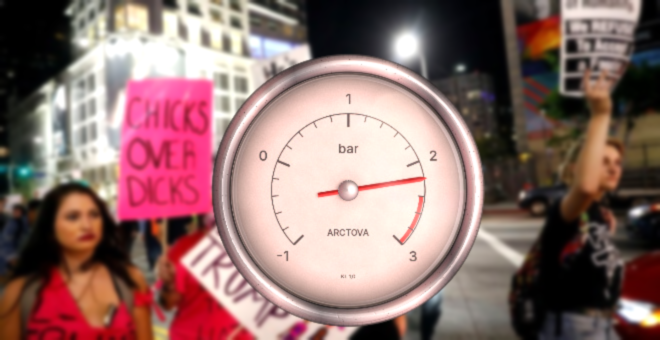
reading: 2.2; bar
